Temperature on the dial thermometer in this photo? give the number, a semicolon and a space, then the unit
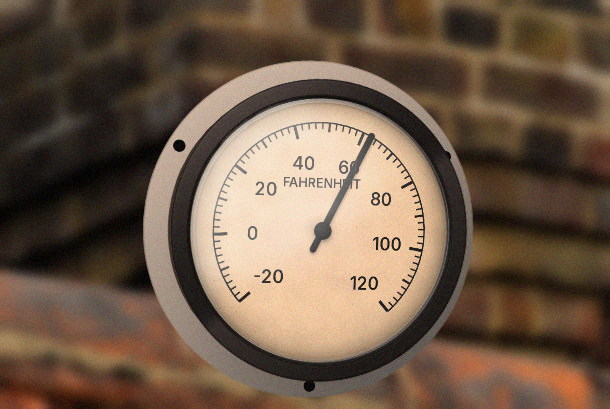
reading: 62; °F
